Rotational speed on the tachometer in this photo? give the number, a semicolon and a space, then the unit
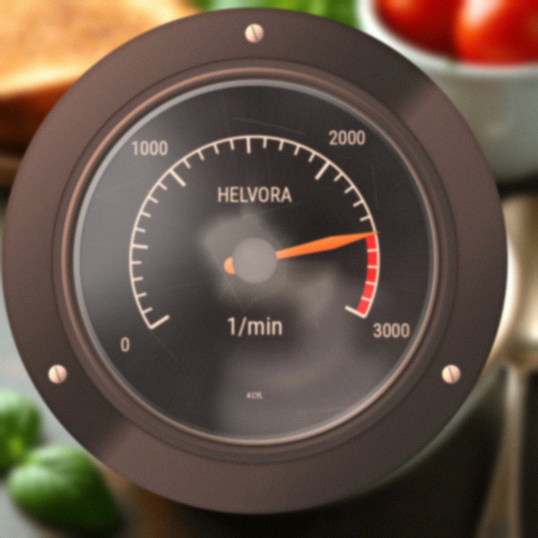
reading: 2500; rpm
